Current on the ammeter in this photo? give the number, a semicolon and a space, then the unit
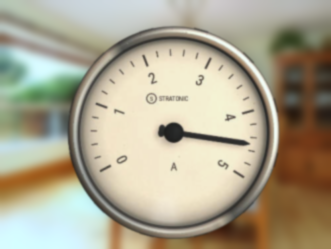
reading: 4.5; A
